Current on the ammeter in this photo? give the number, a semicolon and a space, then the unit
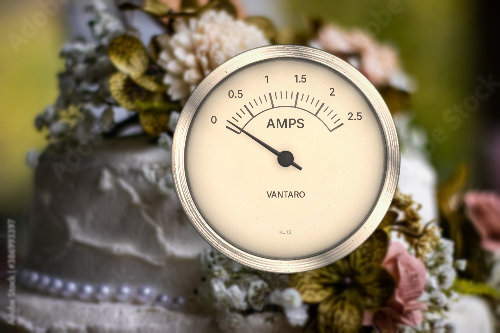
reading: 0.1; A
